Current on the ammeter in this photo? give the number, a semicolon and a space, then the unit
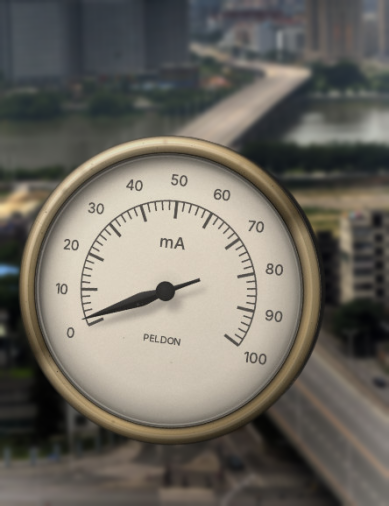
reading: 2; mA
